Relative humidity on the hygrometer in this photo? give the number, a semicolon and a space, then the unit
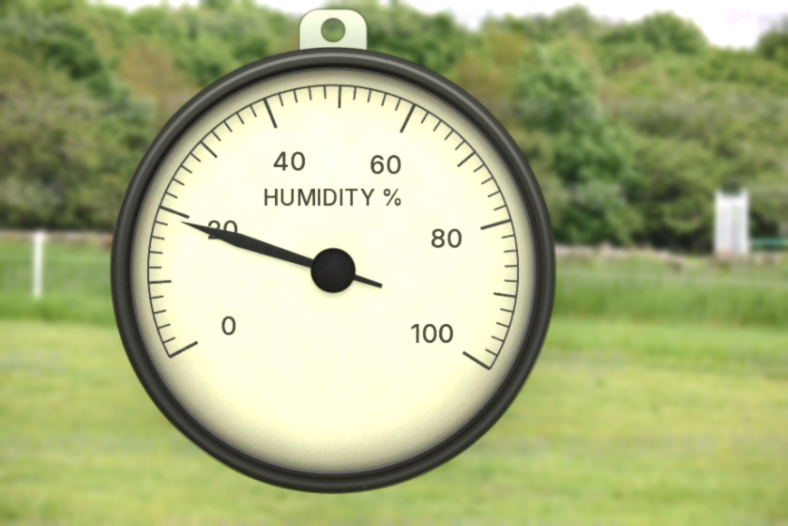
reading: 19; %
